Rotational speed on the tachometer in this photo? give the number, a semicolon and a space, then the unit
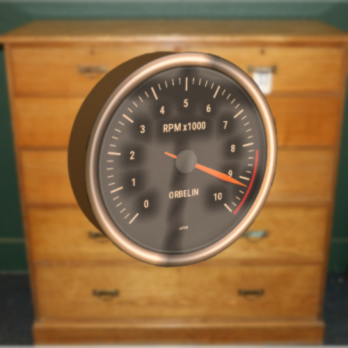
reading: 9200; rpm
